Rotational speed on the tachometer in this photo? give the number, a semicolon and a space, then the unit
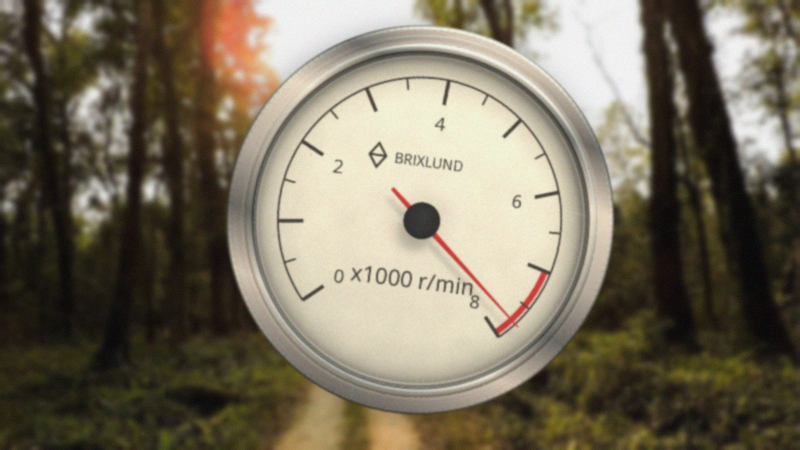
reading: 7750; rpm
